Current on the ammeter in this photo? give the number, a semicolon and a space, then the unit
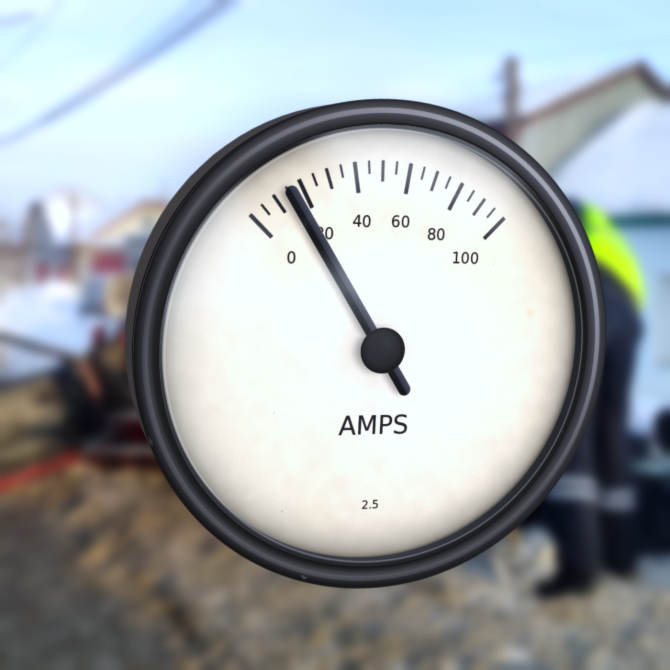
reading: 15; A
